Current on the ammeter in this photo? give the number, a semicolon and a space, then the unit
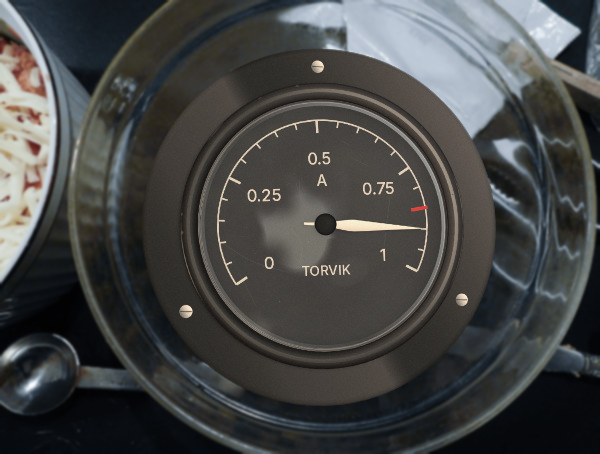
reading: 0.9; A
